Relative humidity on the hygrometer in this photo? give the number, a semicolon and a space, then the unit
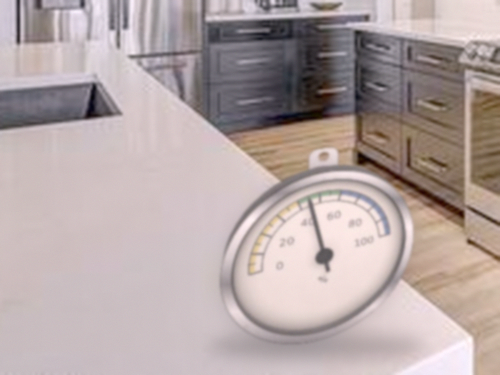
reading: 45; %
